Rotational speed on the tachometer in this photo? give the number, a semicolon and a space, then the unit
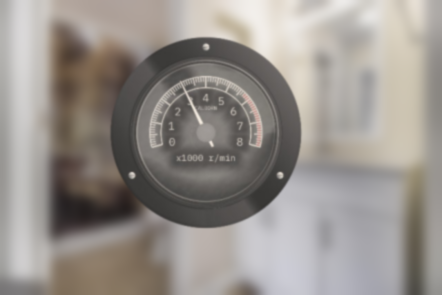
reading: 3000; rpm
